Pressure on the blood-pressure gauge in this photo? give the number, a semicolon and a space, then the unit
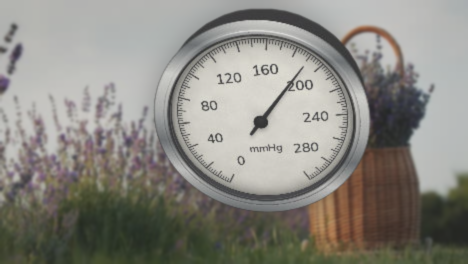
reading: 190; mmHg
